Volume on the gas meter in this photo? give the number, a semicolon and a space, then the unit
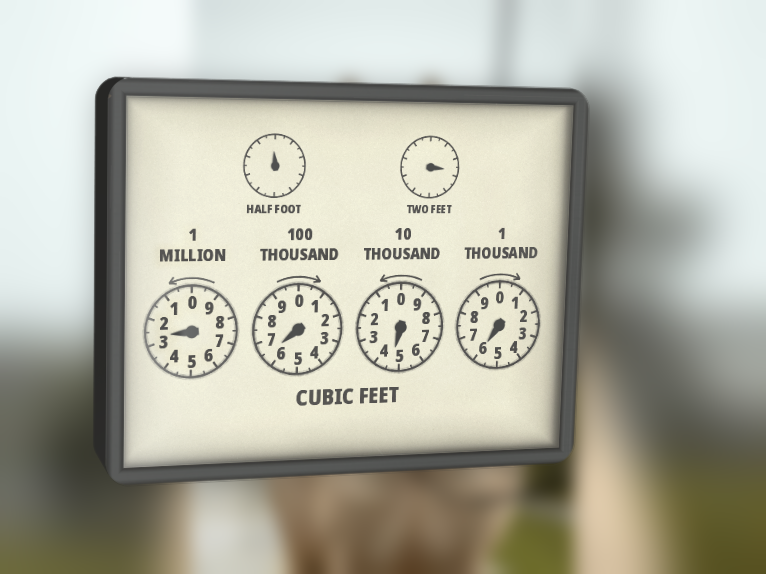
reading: 264600; ft³
